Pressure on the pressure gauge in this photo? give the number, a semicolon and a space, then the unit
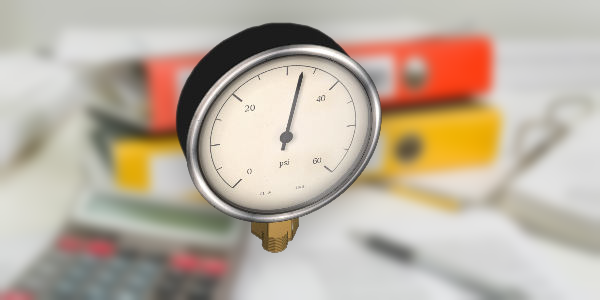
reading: 32.5; psi
